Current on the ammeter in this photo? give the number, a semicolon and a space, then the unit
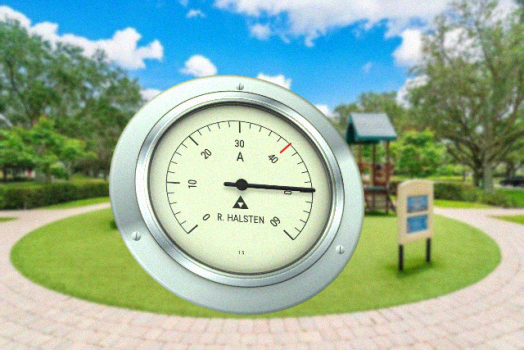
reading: 50; A
